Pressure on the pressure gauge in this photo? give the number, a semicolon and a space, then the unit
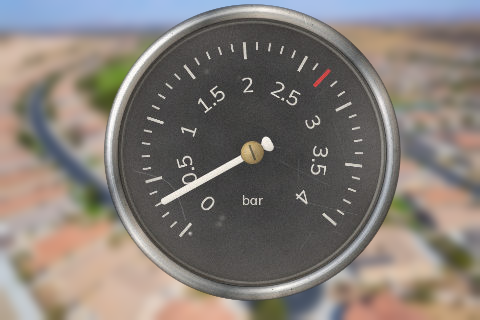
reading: 0.3; bar
